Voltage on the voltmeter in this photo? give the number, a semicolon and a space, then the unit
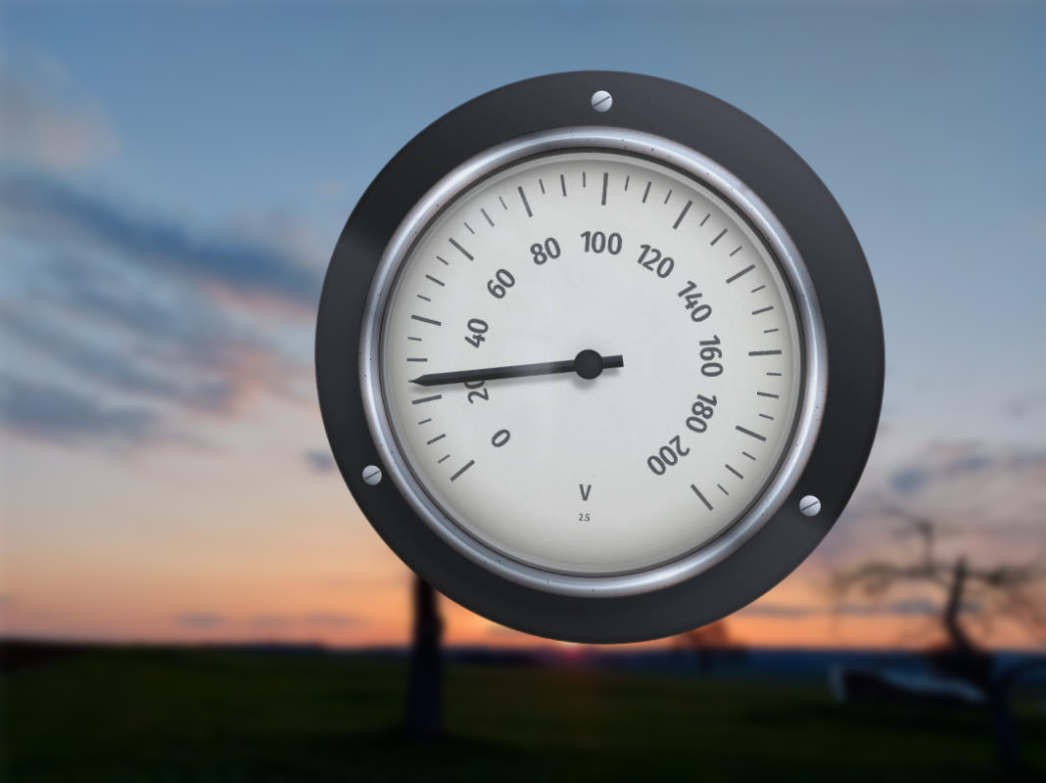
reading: 25; V
